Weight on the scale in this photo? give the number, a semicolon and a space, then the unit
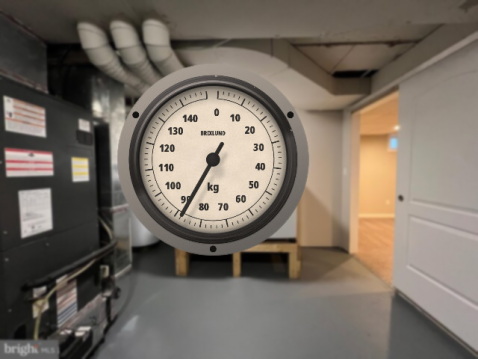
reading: 88; kg
